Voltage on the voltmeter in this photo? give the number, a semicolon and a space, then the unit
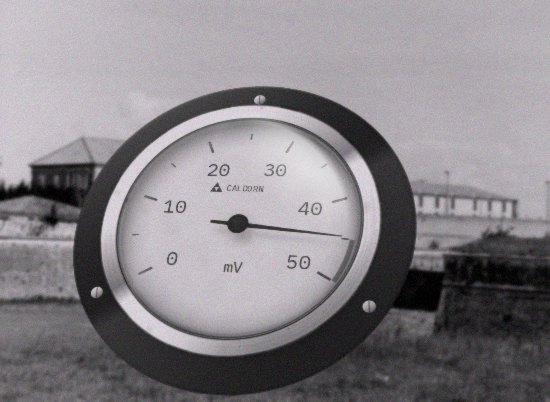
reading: 45; mV
